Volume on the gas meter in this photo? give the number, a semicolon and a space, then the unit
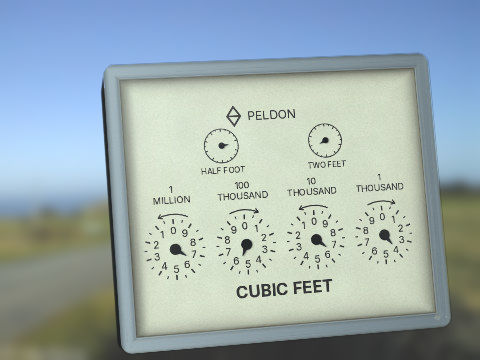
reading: 656400; ft³
